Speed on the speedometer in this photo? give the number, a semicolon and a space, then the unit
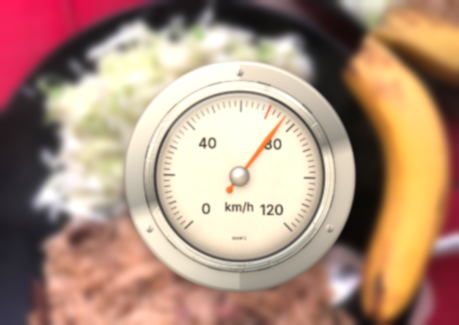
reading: 76; km/h
